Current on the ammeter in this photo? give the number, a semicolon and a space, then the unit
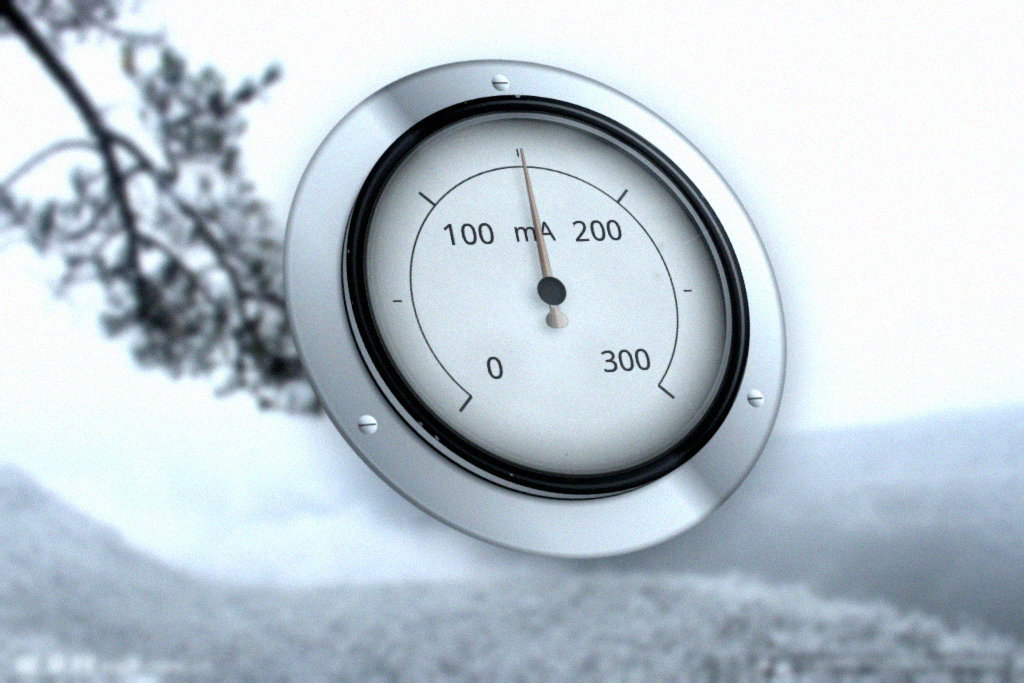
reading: 150; mA
